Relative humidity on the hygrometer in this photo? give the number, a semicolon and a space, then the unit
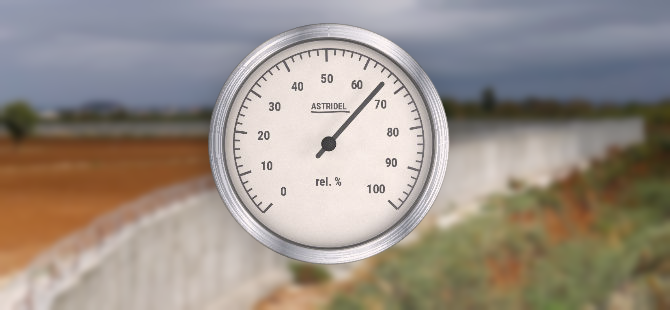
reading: 66; %
